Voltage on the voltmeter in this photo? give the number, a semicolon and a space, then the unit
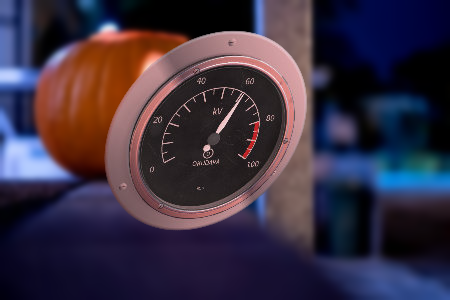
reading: 60; kV
